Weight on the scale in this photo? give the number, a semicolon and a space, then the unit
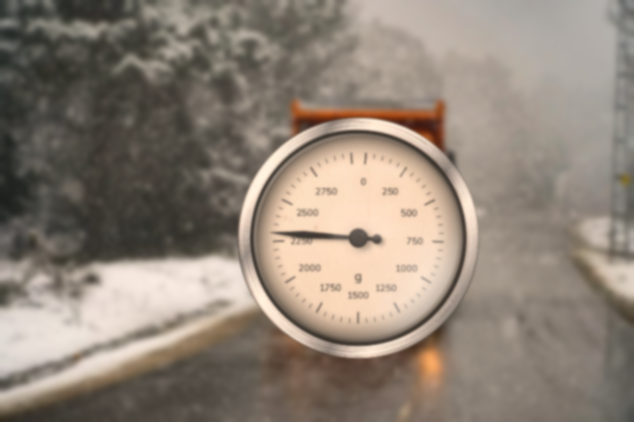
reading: 2300; g
